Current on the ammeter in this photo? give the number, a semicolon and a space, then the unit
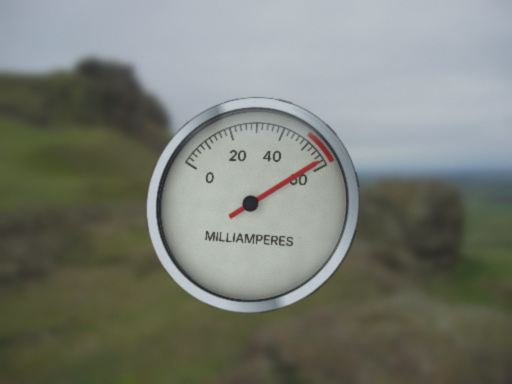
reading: 58; mA
